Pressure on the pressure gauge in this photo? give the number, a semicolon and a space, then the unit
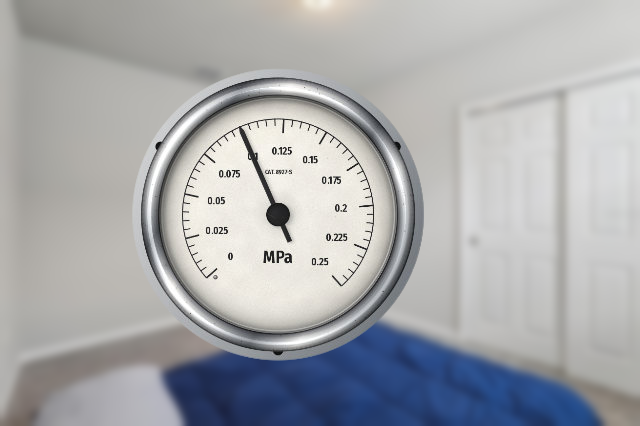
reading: 0.1; MPa
